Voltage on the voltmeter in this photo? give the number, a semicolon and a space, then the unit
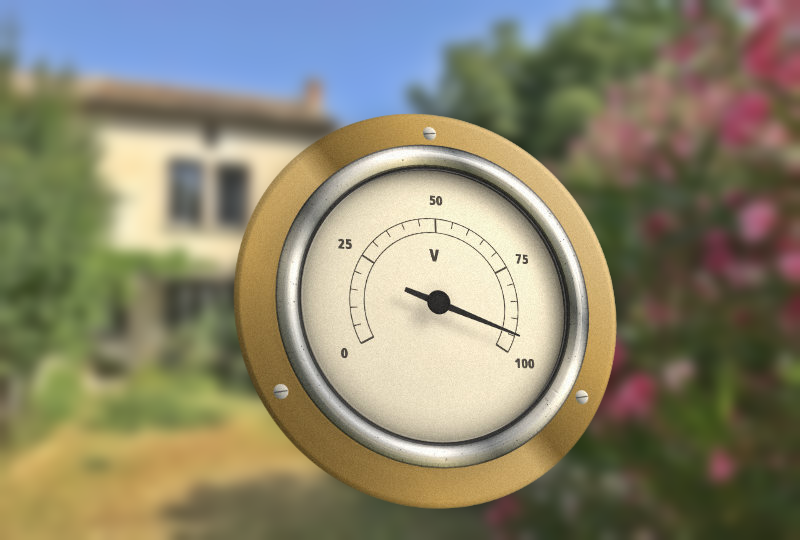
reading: 95; V
